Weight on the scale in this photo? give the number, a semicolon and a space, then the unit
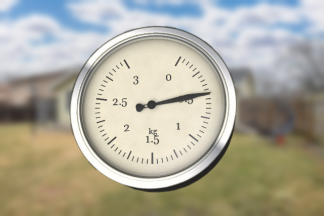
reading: 0.5; kg
